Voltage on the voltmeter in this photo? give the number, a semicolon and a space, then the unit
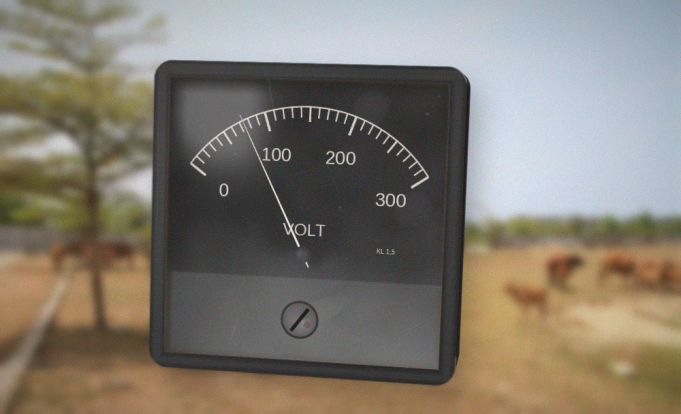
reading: 75; V
